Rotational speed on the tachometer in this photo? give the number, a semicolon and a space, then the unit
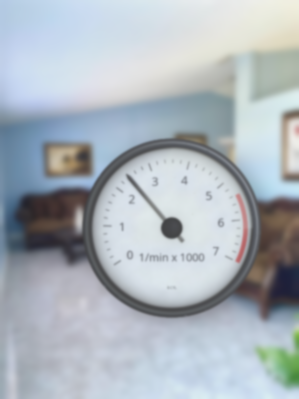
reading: 2400; rpm
